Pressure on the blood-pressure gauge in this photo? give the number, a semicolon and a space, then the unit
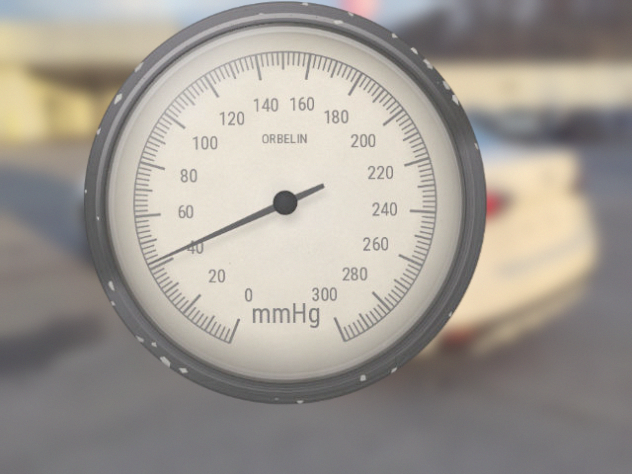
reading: 42; mmHg
